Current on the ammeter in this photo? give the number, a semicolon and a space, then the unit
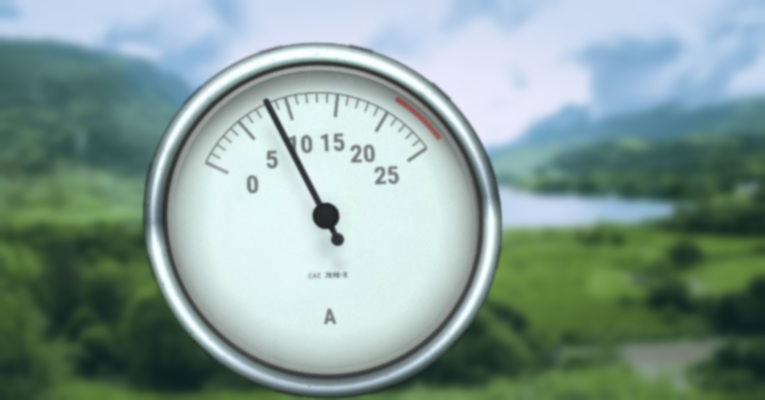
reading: 8; A
